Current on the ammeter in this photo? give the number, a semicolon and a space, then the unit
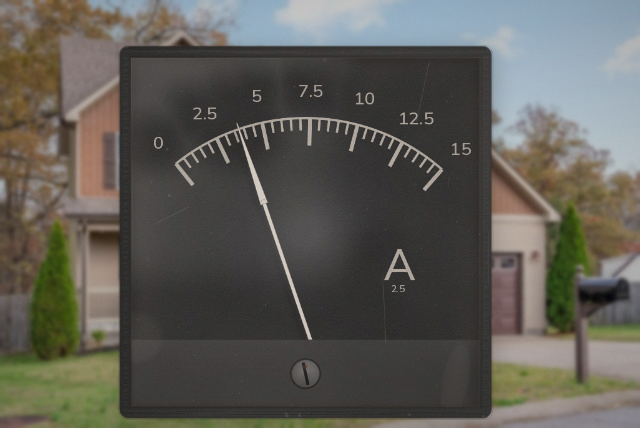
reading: 3.75; A
